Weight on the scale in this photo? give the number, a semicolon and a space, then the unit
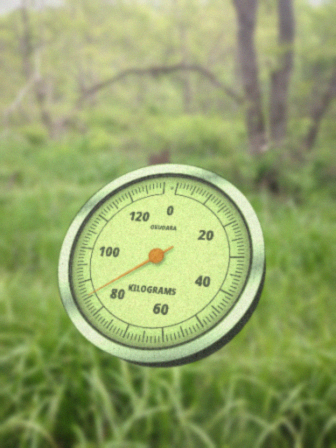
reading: 85; kg
